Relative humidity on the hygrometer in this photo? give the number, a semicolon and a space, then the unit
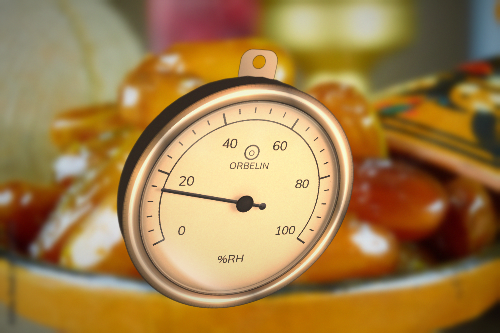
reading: 16; %
